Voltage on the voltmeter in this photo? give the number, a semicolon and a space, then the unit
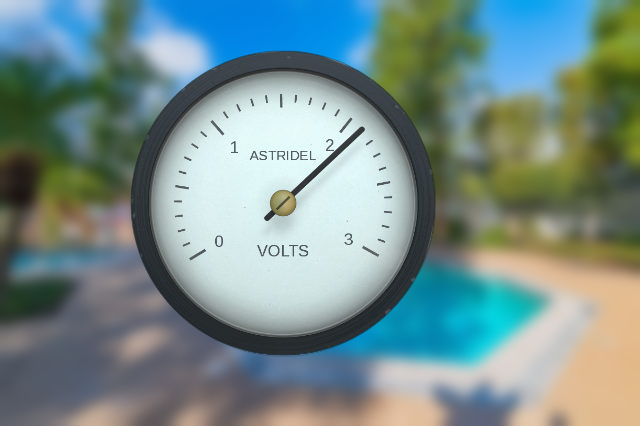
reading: 2.1; V
